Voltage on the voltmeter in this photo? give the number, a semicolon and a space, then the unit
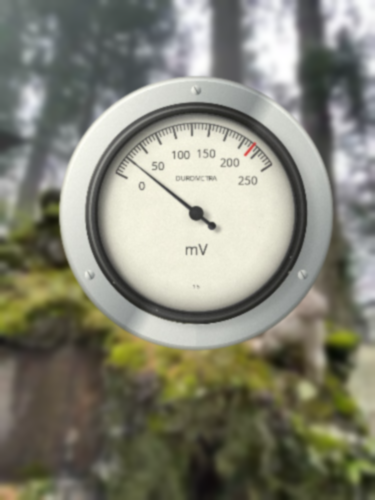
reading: 25; mV
